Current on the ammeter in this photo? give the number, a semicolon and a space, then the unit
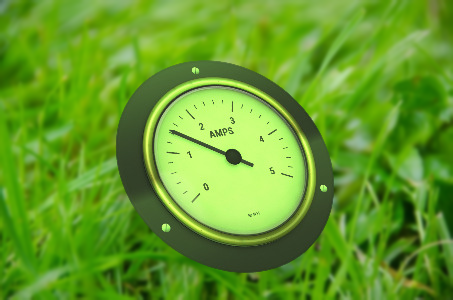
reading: 1.4; A
